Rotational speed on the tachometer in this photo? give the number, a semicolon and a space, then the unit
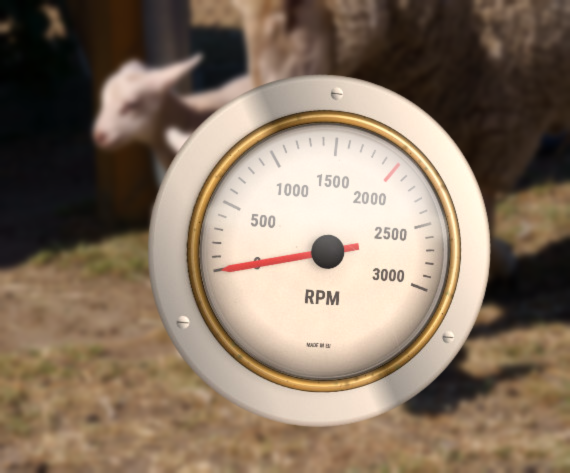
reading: 0; rpm
